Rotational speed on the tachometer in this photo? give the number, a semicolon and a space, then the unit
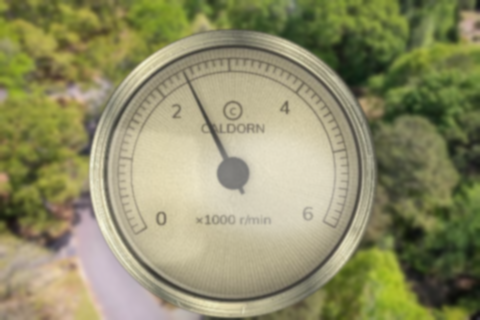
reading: 2400; rpm
